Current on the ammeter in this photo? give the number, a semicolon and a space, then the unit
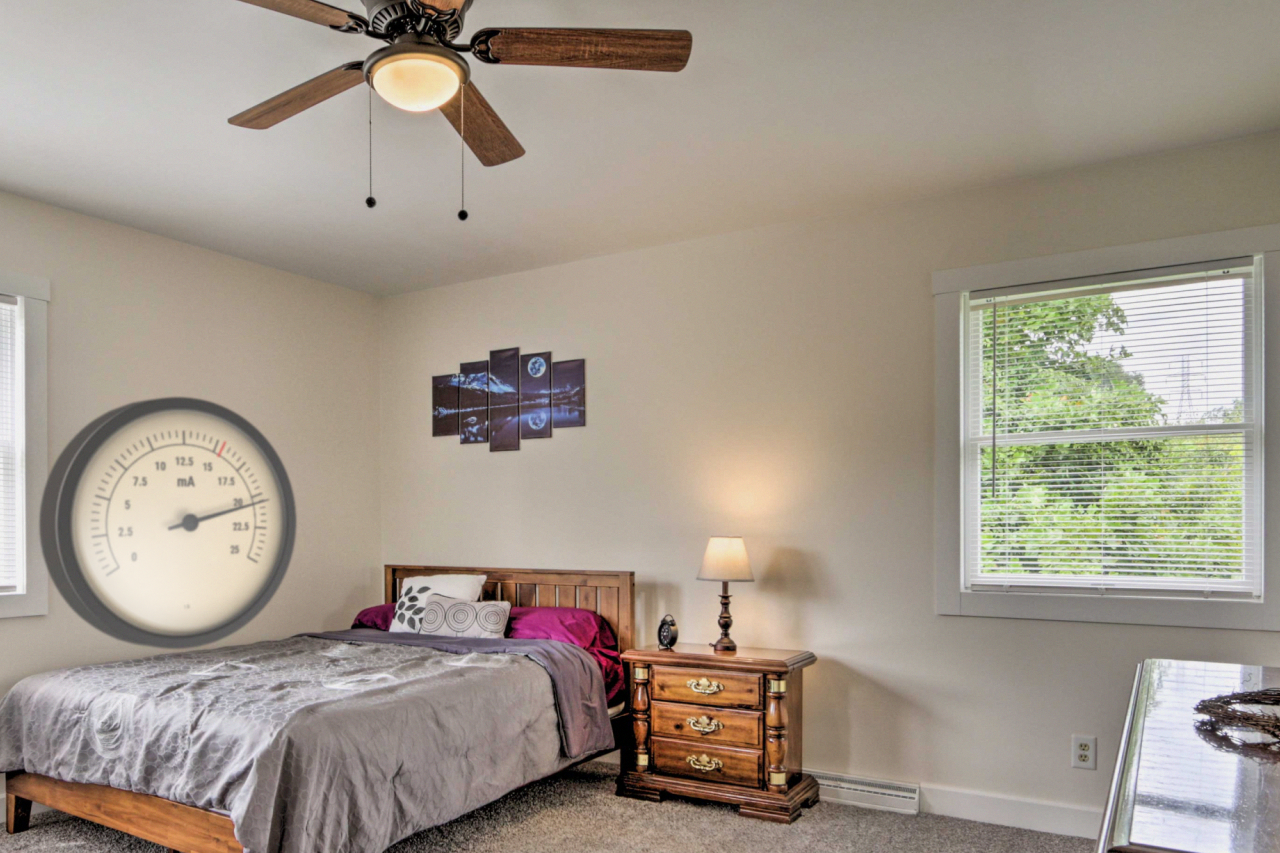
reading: 20.5; mA
